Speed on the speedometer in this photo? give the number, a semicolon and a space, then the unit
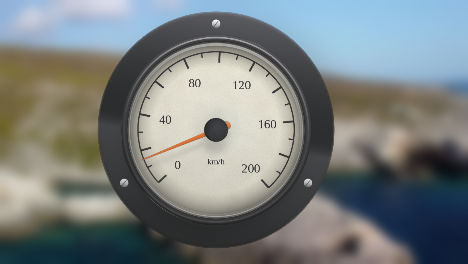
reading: 15; km/h
